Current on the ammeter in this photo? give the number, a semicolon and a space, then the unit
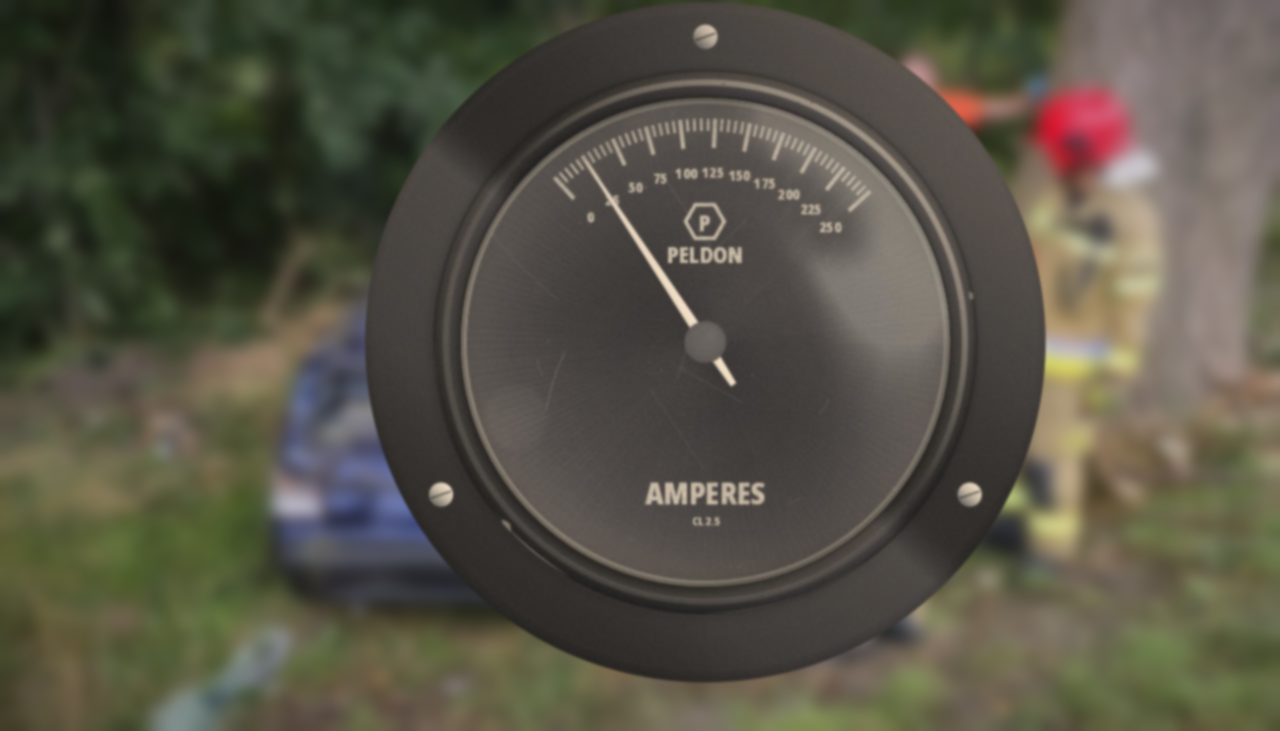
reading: 25; A
